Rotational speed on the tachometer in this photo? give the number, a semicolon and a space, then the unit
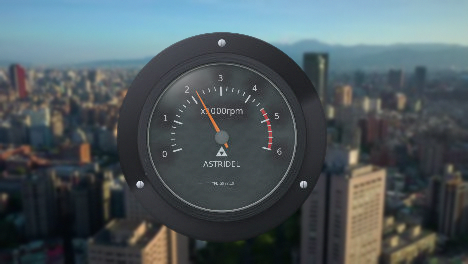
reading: 2200; rpm
